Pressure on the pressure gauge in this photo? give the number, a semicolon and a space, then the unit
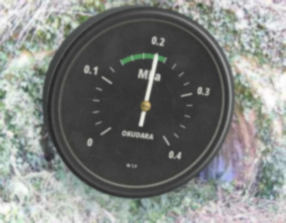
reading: 0.2; MPa
